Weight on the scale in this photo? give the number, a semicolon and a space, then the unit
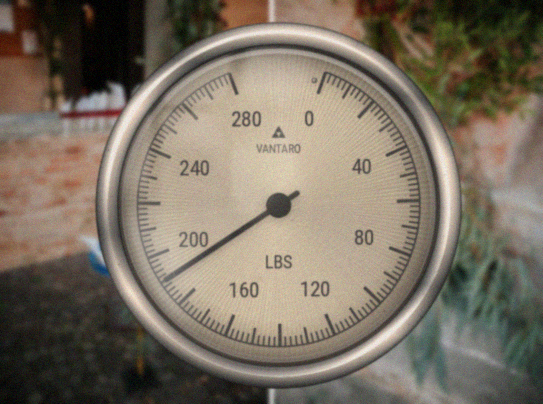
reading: 190; lb
